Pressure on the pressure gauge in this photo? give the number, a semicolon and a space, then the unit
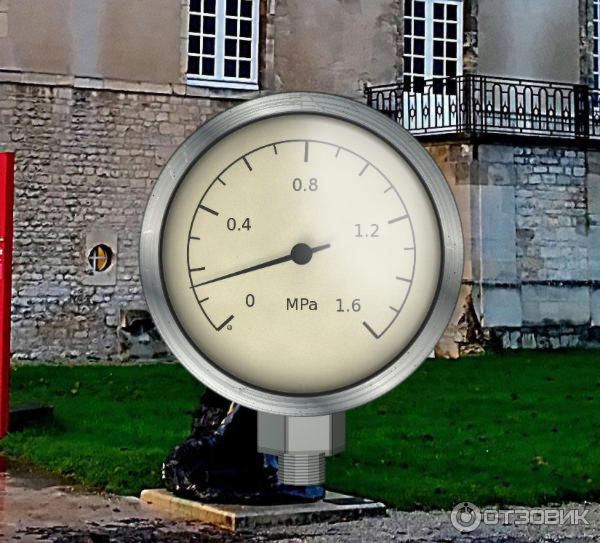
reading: 0.15; MPa
